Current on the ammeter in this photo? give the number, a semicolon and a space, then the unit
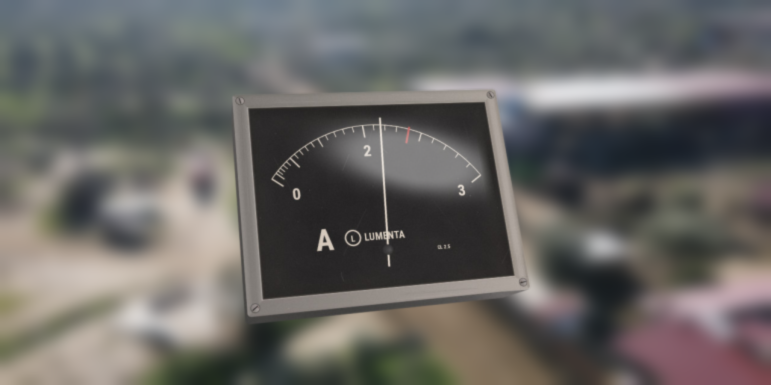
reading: 2.15; A
